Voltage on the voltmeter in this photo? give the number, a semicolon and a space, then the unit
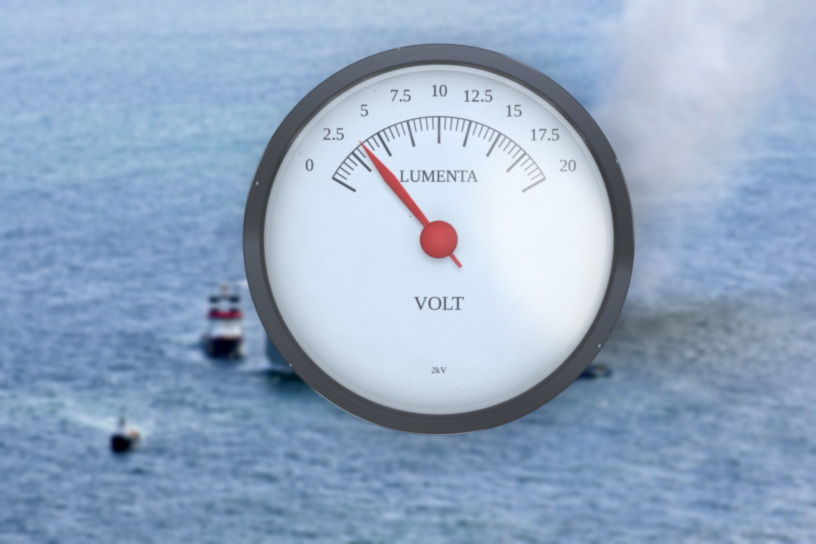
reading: 3.5; V
